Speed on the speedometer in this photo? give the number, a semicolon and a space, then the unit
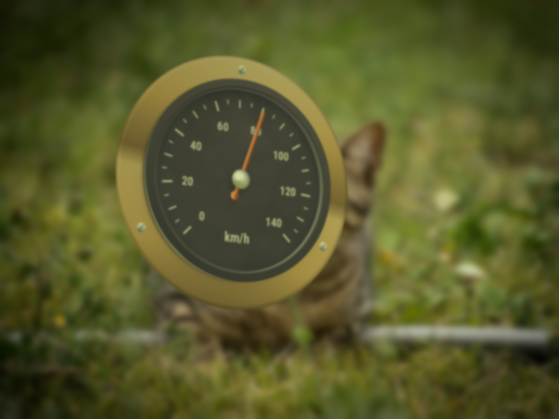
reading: 80; km/h
